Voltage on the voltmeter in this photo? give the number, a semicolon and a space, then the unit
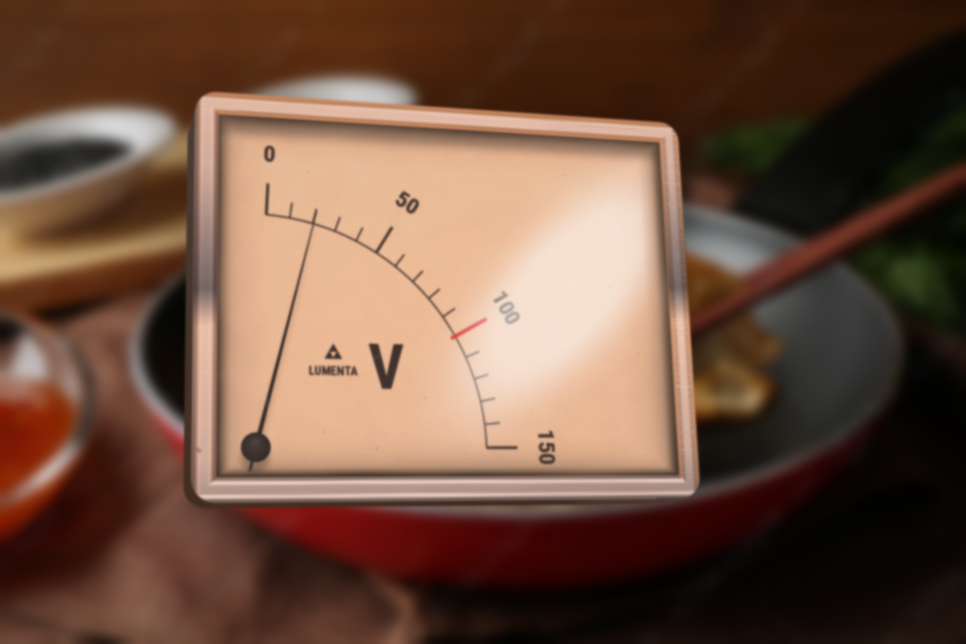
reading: 20; V
